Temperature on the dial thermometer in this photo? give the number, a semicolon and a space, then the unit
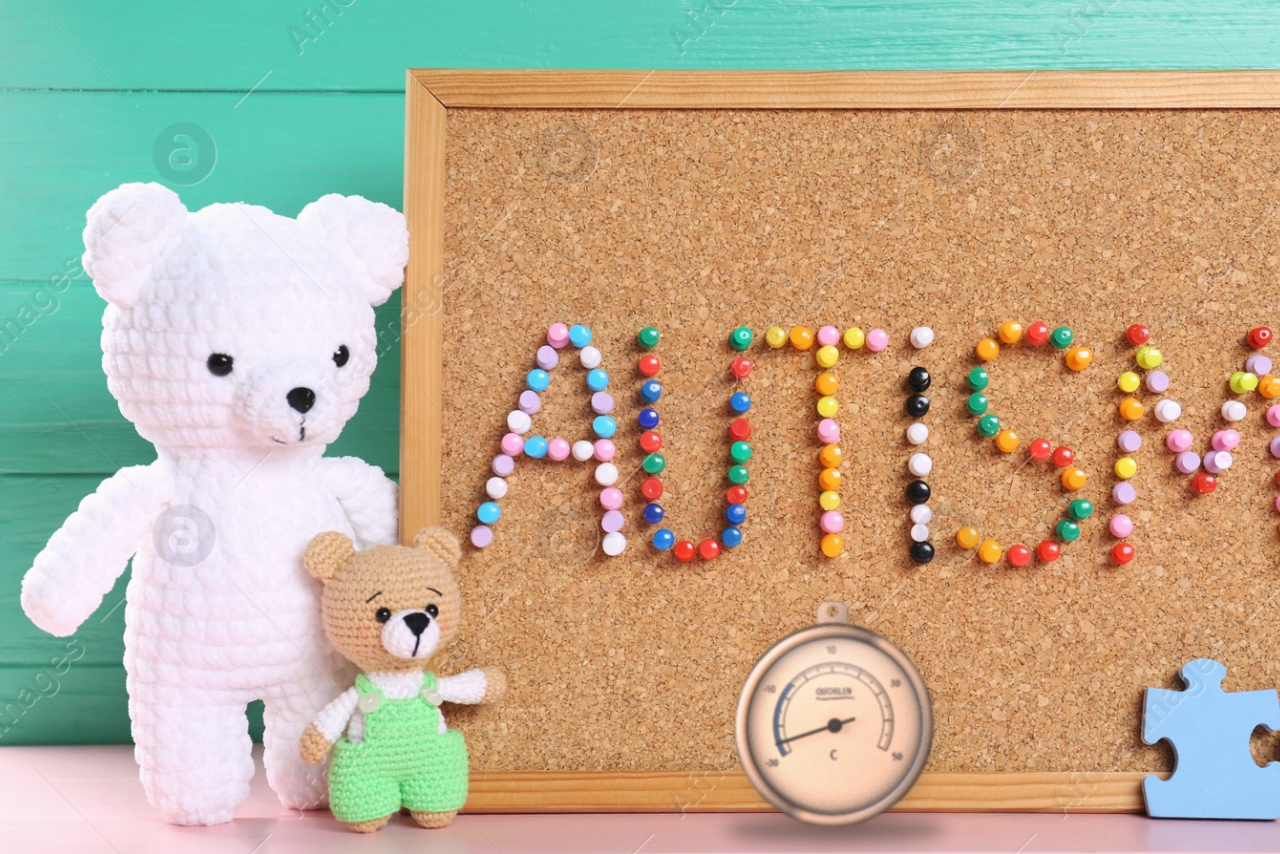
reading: -25; °C
